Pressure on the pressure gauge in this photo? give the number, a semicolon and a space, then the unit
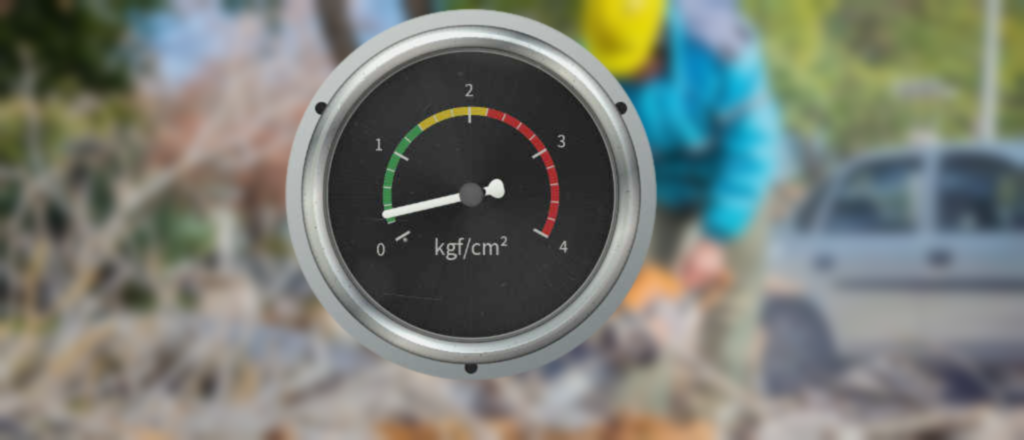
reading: 0.3; kg/cm²
